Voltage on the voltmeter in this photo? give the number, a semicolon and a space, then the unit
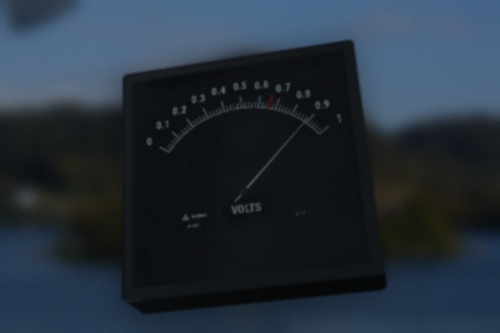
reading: 0.9; V
